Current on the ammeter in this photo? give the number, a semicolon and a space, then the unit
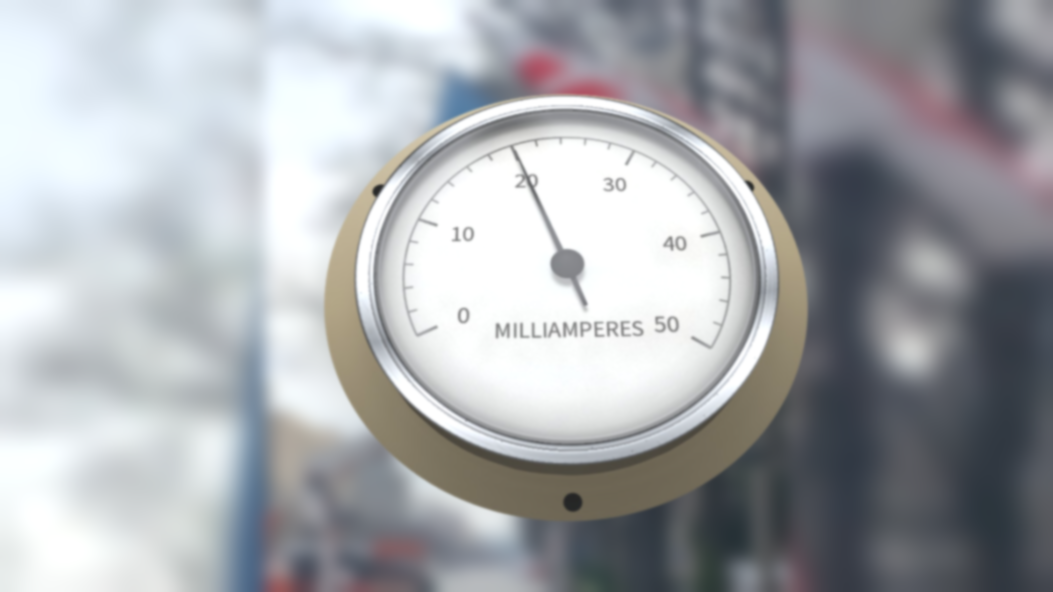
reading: 20; mA
